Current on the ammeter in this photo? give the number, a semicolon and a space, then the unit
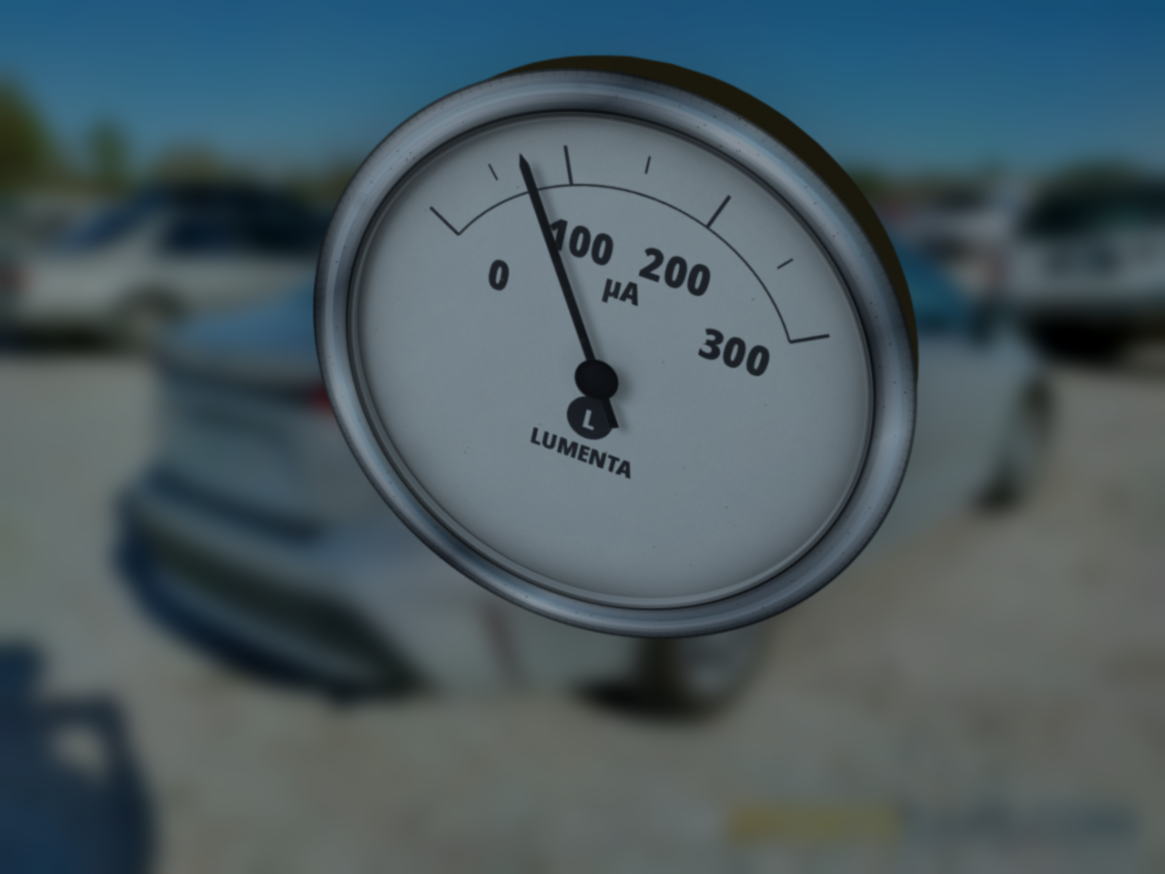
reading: 75; µA
